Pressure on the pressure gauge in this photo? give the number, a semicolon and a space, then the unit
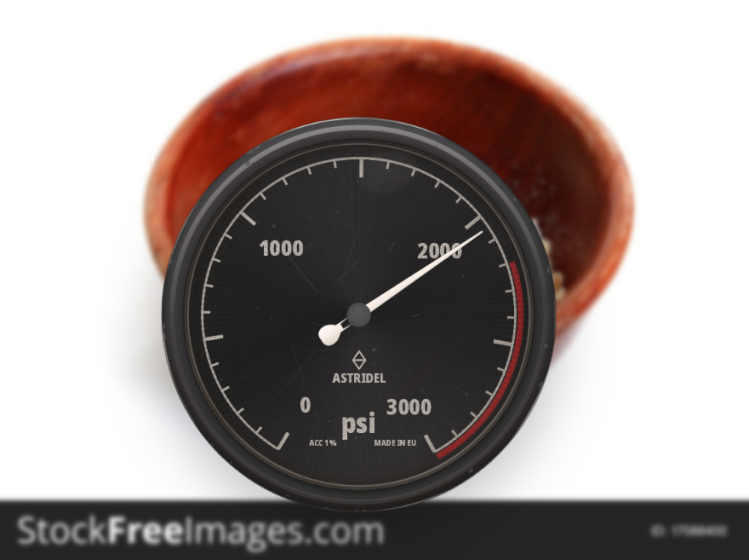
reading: 2050; psi
